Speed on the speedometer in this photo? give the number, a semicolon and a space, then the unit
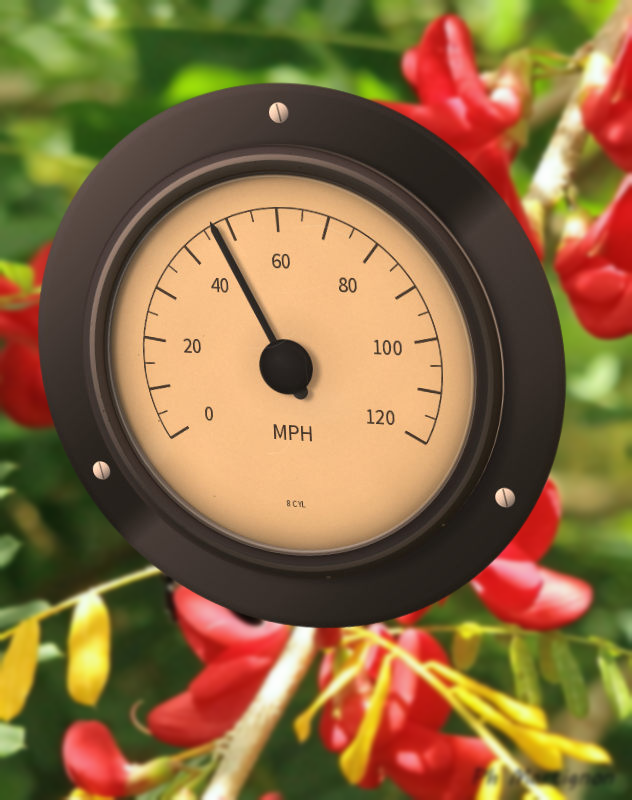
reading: 47.5; mph
